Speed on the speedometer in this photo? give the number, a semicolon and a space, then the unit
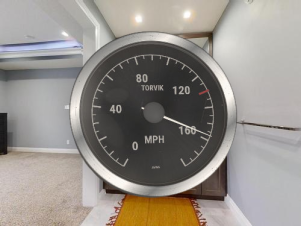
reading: 157.5; mph
